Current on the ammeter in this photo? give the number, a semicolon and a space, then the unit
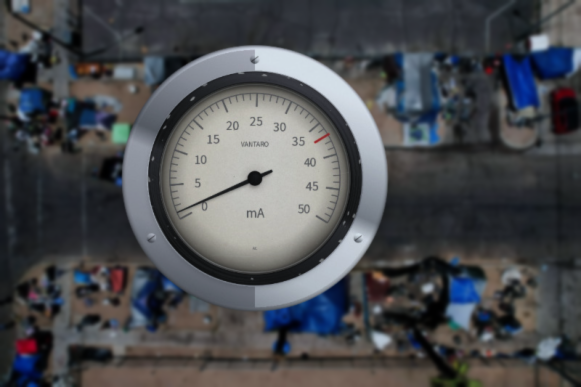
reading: 1; mA
